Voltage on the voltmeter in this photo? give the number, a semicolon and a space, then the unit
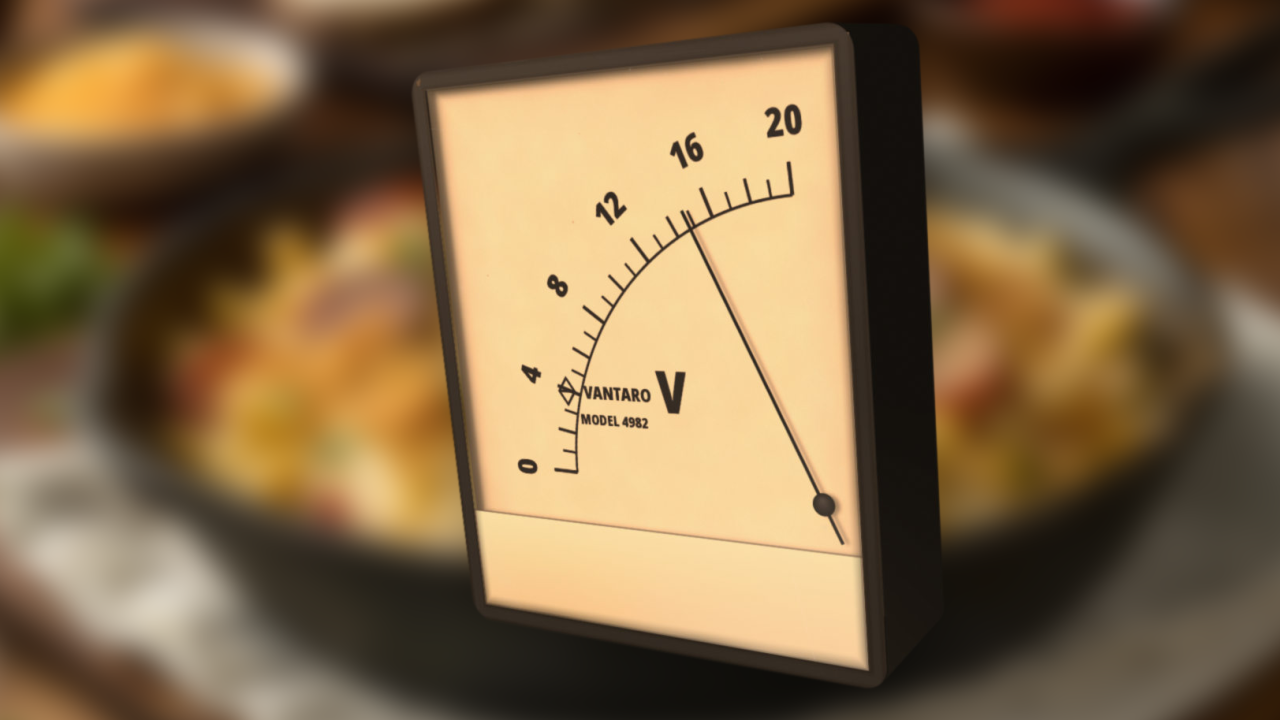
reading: 15; V
